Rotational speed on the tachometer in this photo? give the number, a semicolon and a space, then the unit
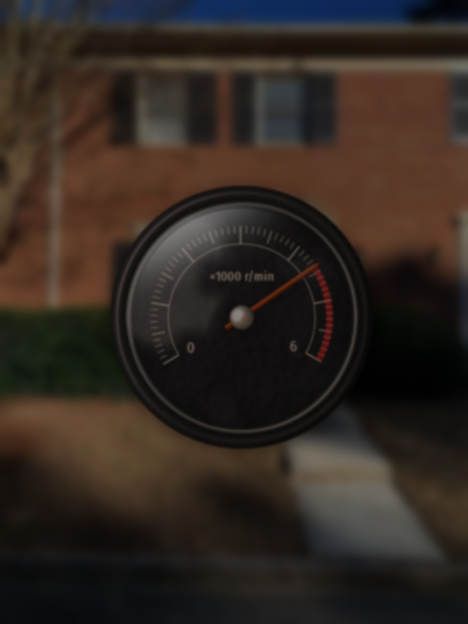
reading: 4400; rpm
